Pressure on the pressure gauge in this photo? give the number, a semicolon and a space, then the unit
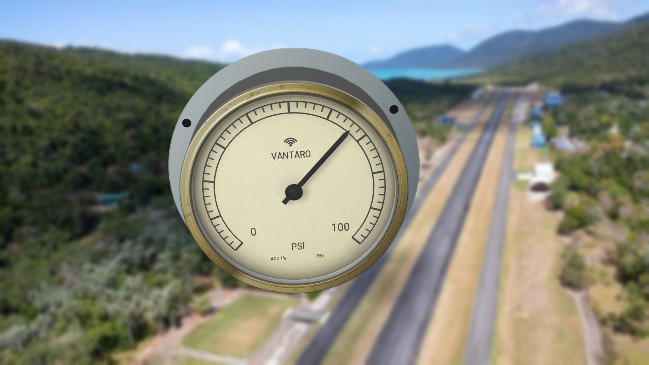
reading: 66; psi
